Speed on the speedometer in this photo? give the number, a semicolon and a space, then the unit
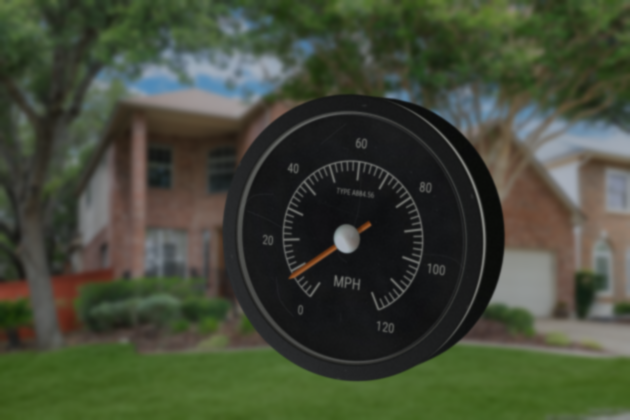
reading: 8; mph
